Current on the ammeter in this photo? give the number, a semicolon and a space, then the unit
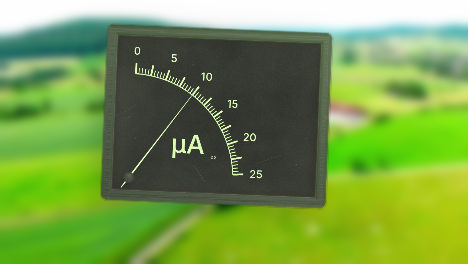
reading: 10; µA
